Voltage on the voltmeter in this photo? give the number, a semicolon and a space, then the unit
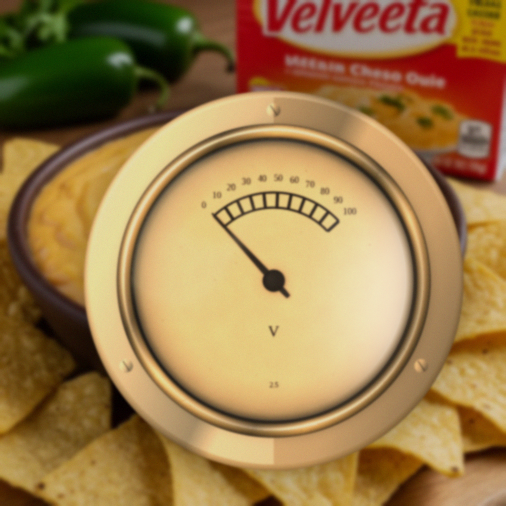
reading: 0; V
